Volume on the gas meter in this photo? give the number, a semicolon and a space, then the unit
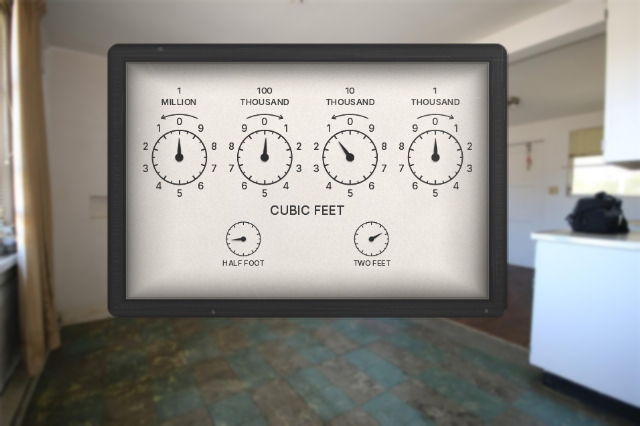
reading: 1000; ft³
